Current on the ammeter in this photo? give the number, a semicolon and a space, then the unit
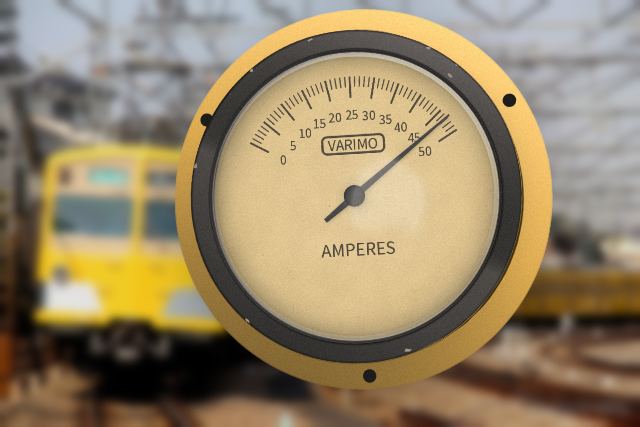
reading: 47; A
